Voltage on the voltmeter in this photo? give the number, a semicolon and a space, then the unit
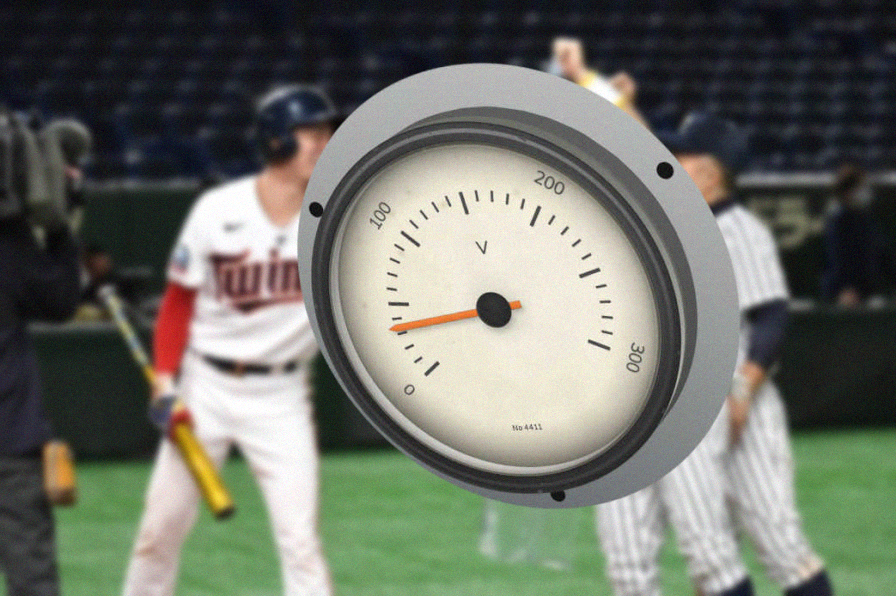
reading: 35; V
